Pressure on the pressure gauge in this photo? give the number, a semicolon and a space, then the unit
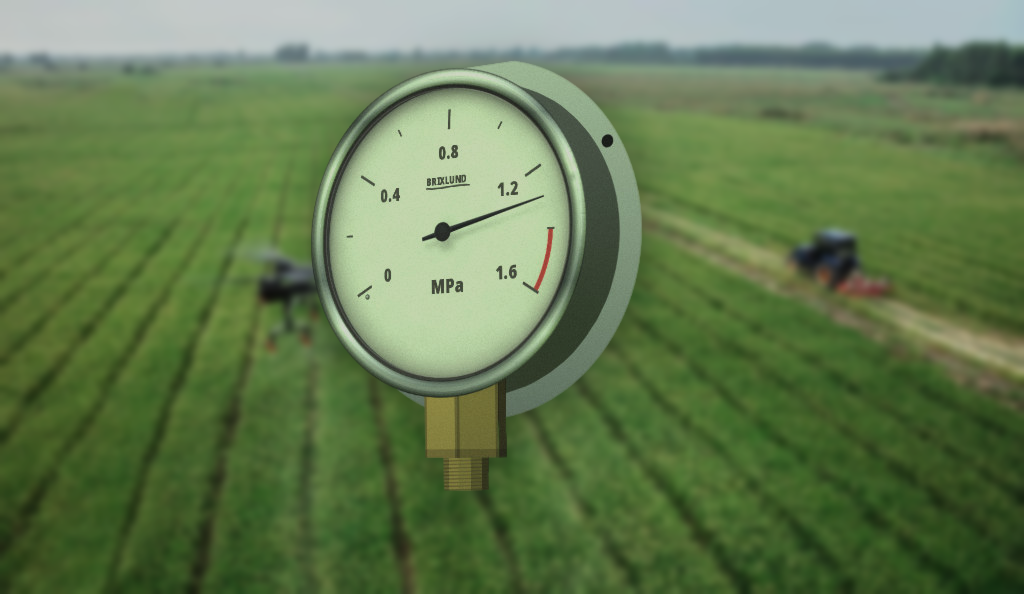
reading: 1.3; MPa
